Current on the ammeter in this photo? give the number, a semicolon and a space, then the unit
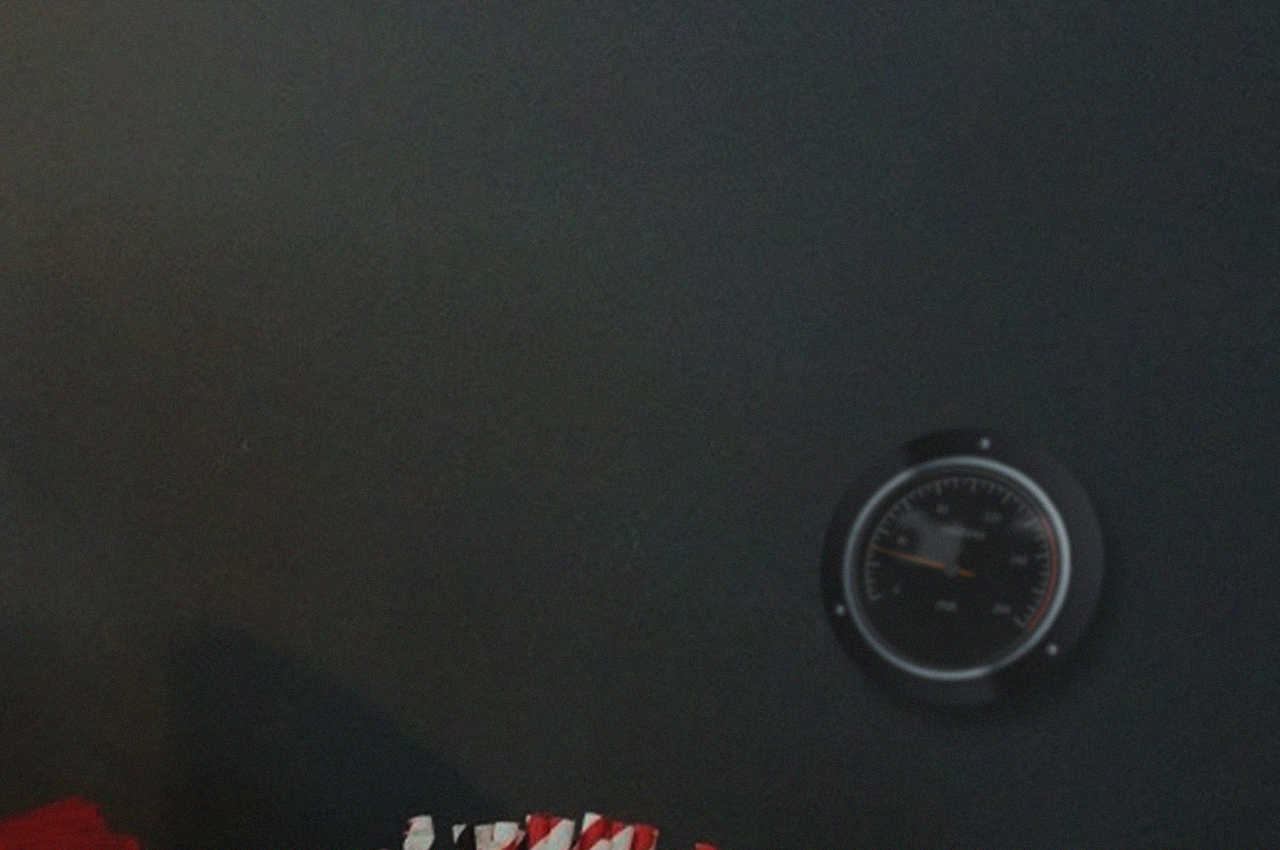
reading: 30; mA
